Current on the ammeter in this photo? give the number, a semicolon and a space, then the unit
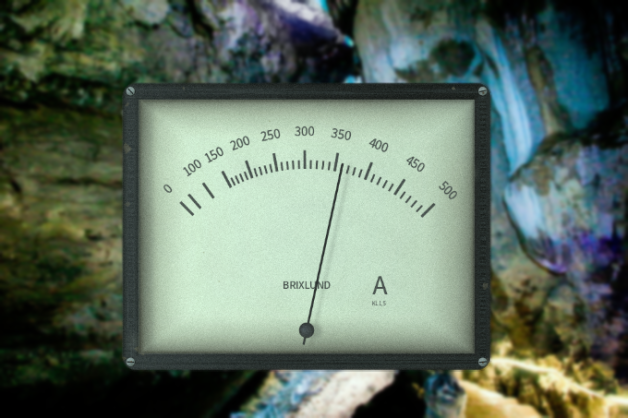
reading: 360; A
